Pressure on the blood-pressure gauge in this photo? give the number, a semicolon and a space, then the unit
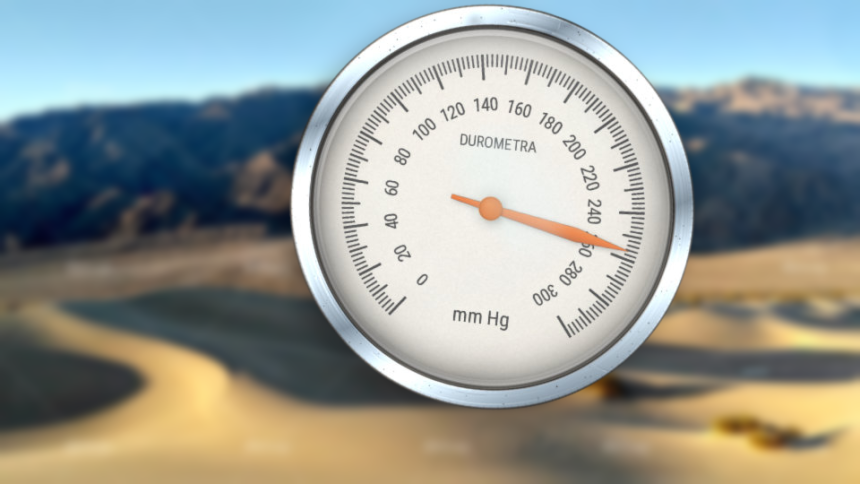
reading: 256; mmHg
